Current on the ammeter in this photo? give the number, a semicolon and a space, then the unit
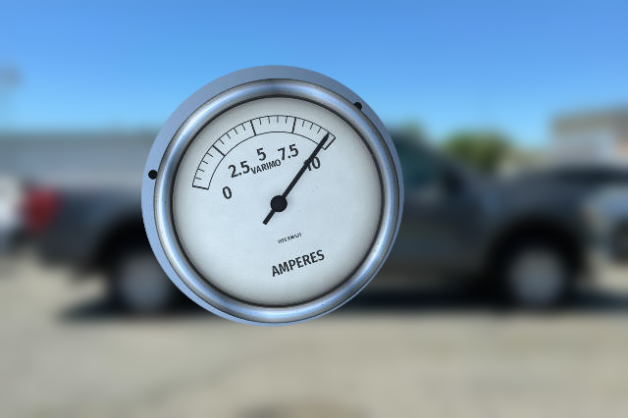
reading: 9.5; A
